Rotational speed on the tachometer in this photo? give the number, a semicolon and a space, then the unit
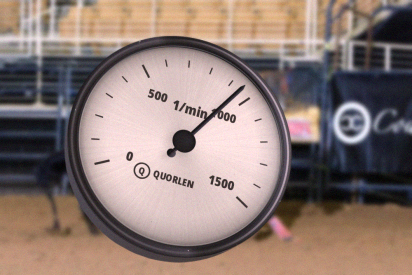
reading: 950; rpm
